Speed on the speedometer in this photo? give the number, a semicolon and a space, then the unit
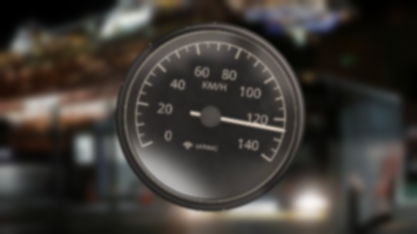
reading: 125; km/h
